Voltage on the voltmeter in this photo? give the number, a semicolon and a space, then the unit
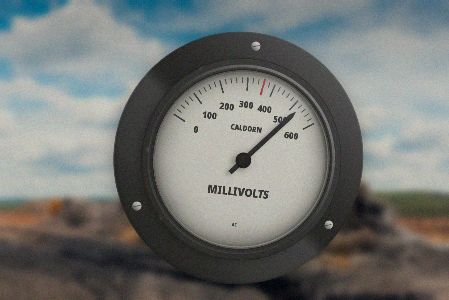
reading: 520; mV
